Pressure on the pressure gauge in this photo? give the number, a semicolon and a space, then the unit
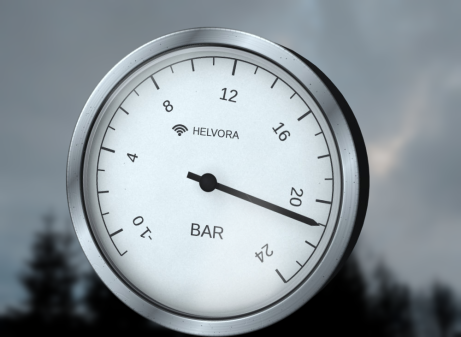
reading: 21; bar
